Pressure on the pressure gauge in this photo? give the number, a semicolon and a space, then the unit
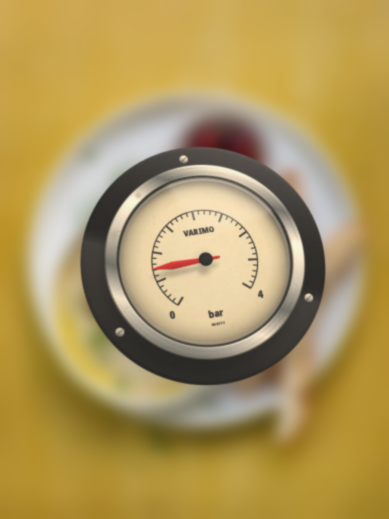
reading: 0.7; bar
